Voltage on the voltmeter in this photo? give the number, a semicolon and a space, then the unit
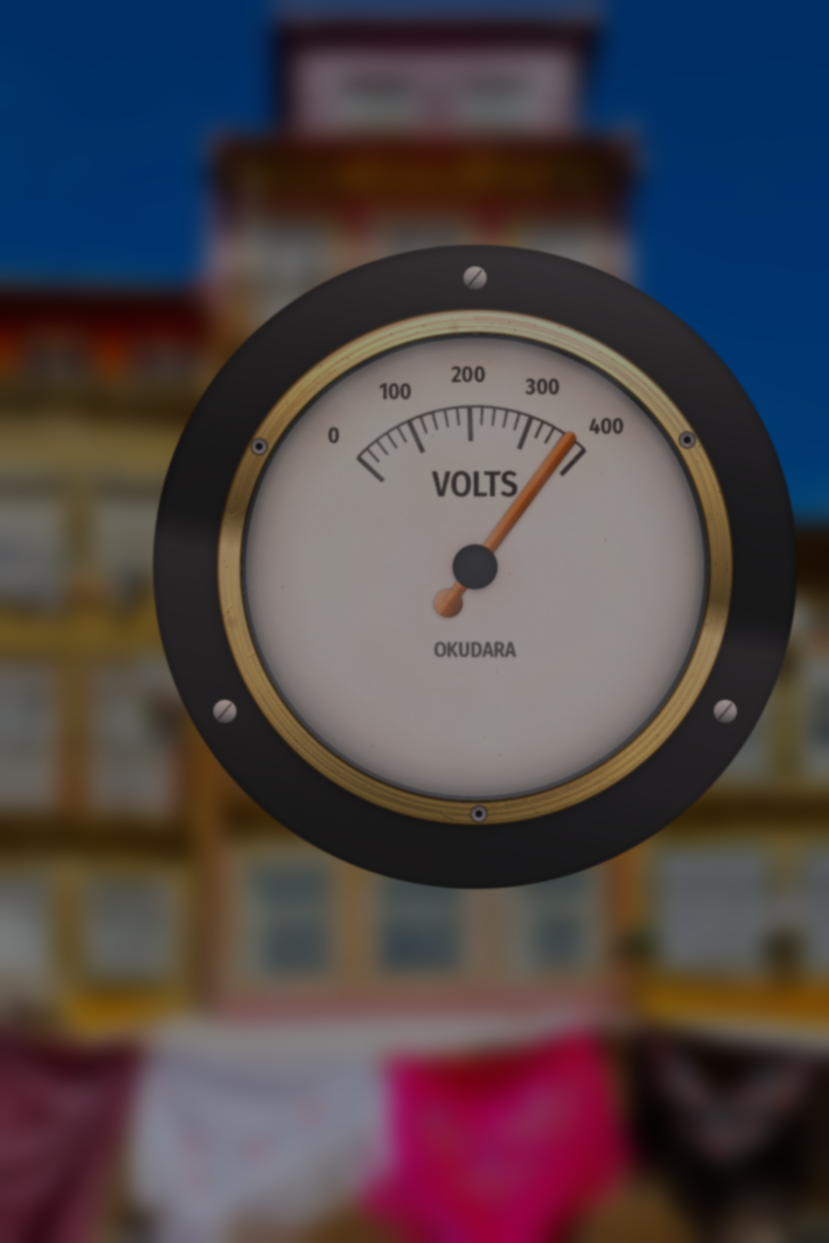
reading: 370; V
